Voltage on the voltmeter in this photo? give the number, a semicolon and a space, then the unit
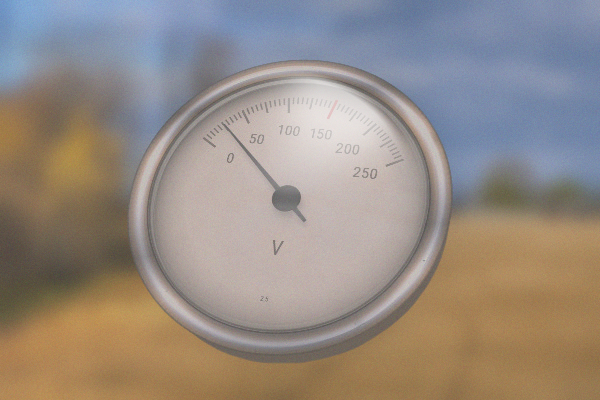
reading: 25; V
